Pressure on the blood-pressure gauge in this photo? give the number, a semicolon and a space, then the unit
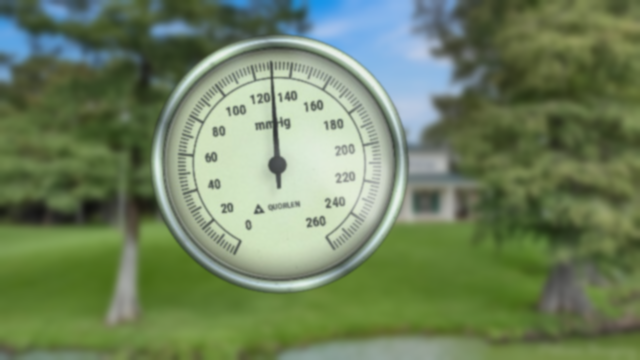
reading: 130; mmHg
